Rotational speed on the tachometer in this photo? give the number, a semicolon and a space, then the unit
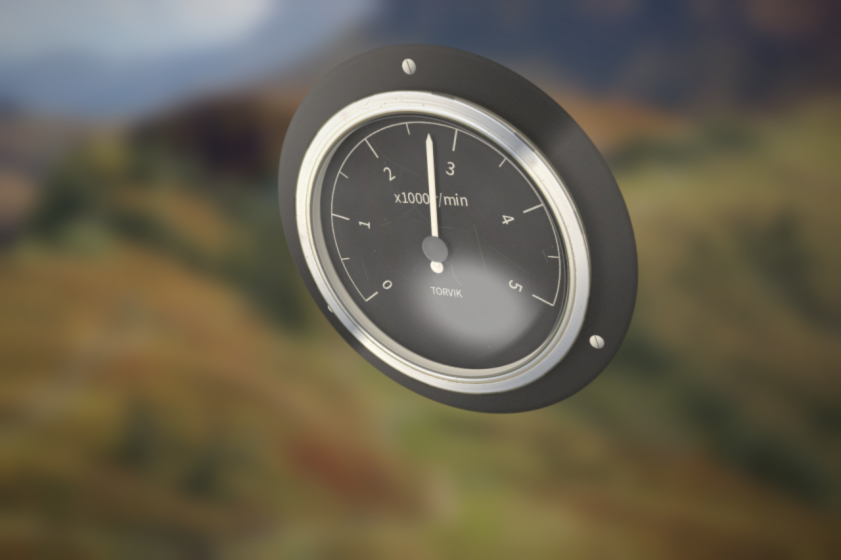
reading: 2750; rpm
